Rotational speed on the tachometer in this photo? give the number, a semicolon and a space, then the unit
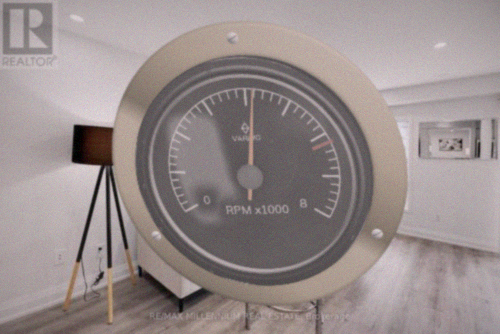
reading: 4200; rpm
